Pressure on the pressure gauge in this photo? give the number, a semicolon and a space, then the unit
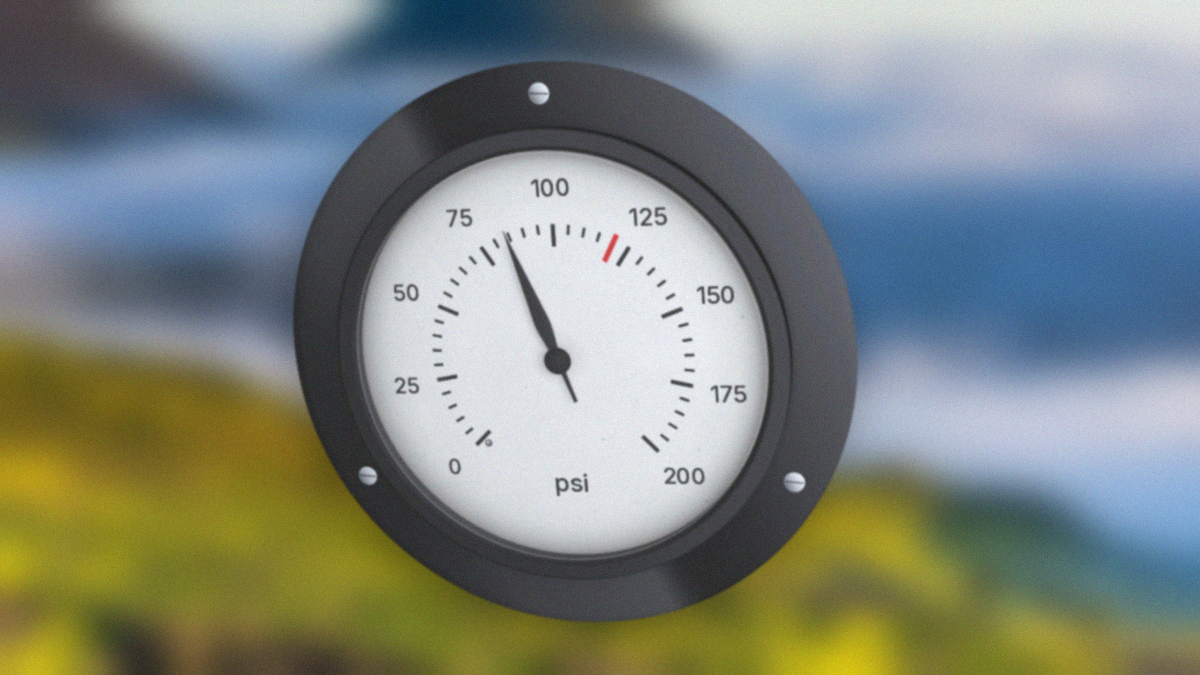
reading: 85; psi
